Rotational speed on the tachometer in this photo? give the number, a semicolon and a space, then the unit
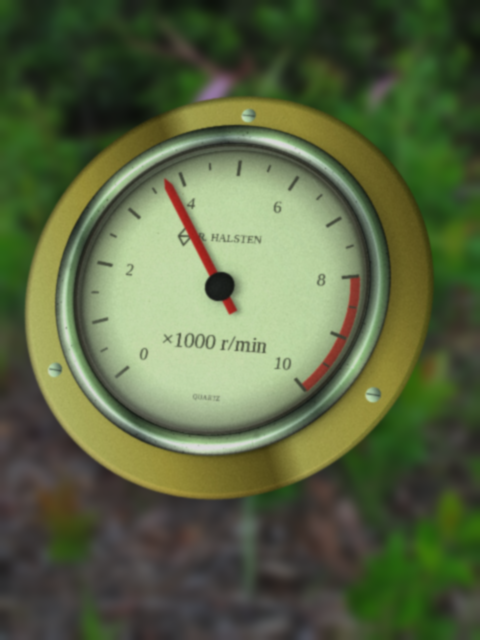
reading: 3750; rpm
